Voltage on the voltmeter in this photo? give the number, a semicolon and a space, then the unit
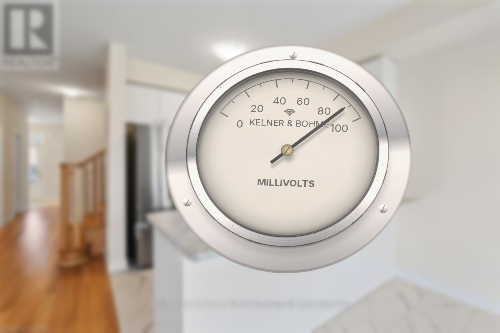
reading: 90; mV
